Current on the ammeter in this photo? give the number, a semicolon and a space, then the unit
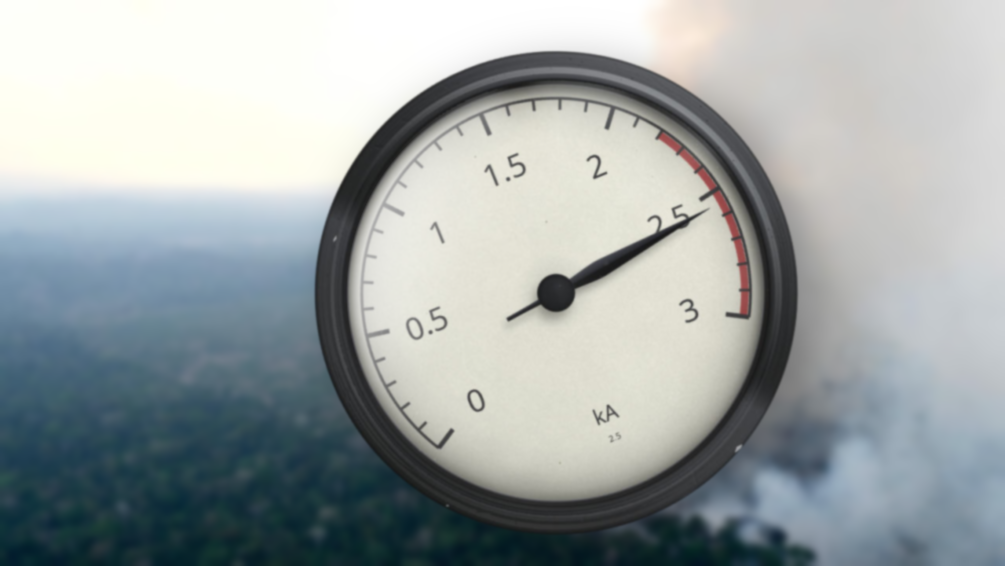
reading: 2.55; kA
